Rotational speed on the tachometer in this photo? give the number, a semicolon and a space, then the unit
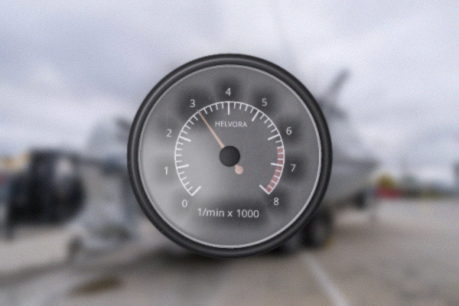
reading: 3000; rpm
